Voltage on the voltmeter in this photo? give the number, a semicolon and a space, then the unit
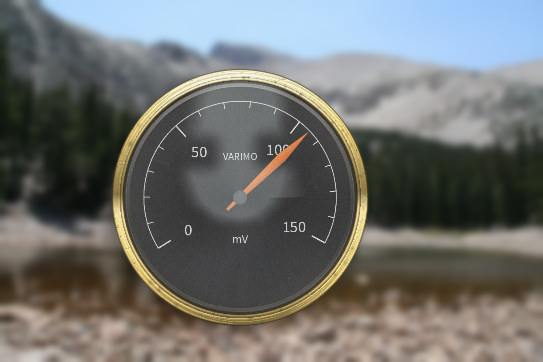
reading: 105; mV
